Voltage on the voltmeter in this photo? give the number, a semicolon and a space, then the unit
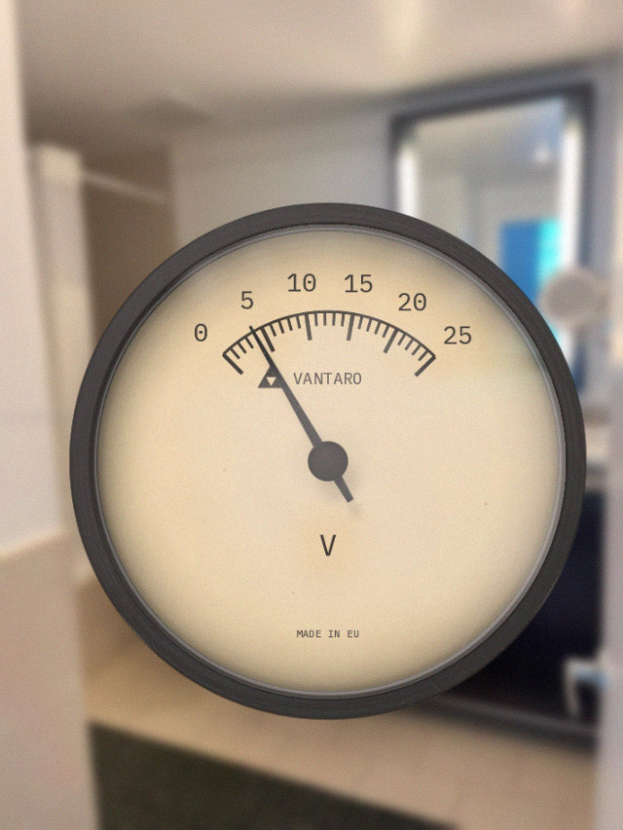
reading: 4; V
